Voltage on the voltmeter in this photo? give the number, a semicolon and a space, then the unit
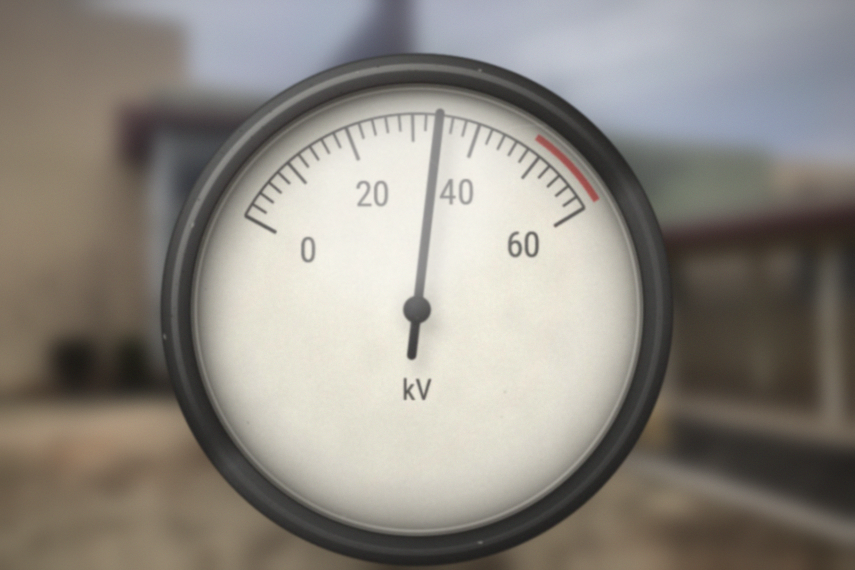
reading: 34; kV
